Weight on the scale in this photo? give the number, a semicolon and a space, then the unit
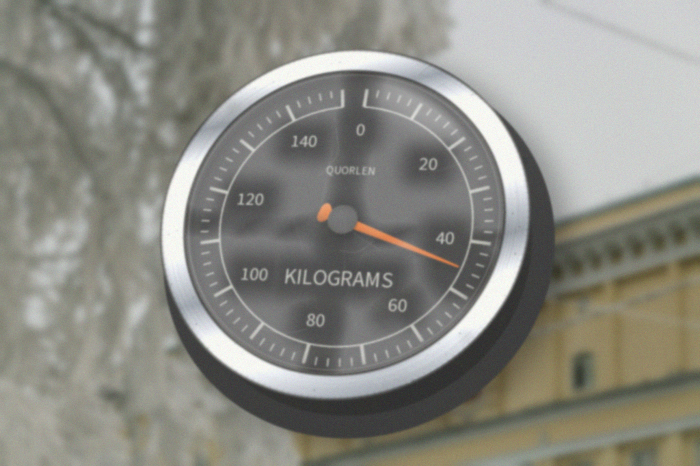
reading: 46; kg
